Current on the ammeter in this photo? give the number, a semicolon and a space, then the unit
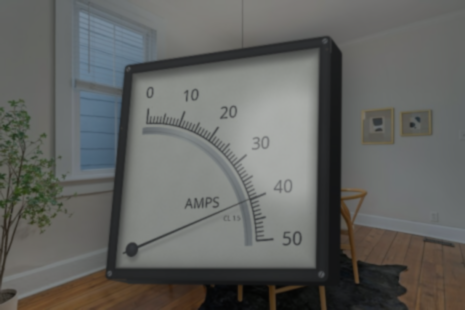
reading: 40; A
